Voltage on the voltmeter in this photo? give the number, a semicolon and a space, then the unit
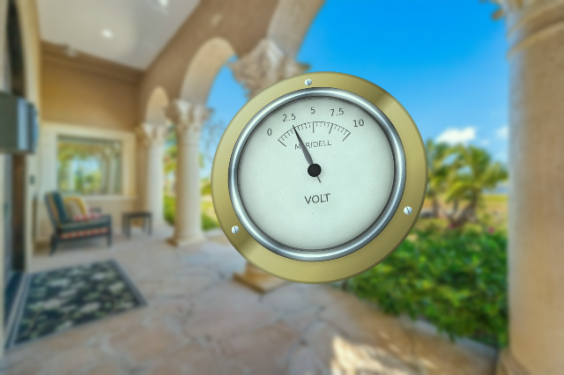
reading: 2.5; V
